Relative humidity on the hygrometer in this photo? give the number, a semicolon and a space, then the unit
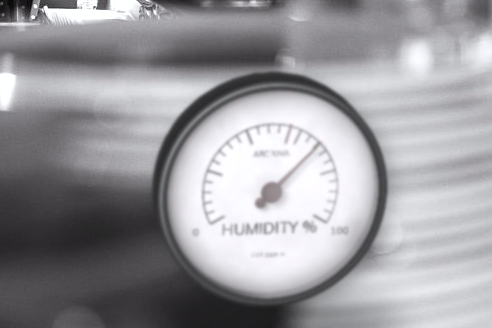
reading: 68; %
